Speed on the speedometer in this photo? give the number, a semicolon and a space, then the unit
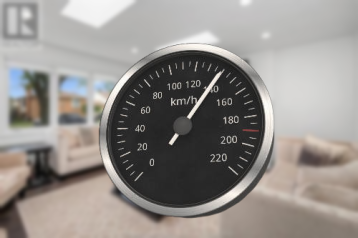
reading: 140; km/h
